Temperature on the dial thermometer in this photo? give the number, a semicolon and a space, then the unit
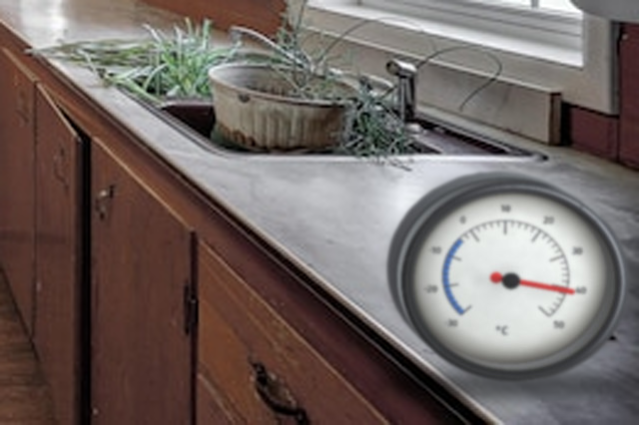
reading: 40; °C
